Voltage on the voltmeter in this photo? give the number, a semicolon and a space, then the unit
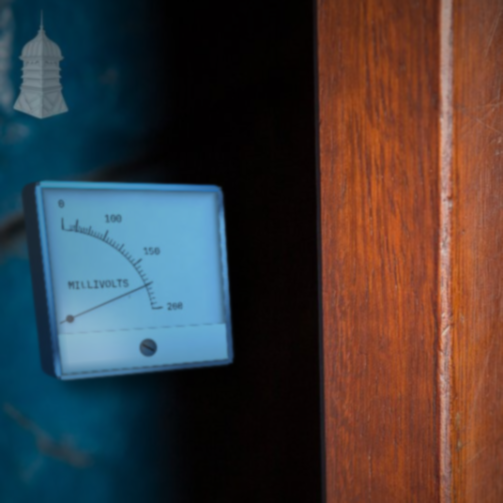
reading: 175; mV
